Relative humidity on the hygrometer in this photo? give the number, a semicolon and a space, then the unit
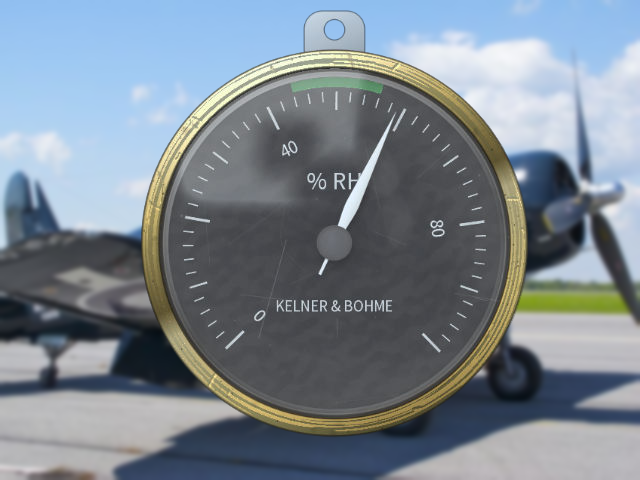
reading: 59; %
